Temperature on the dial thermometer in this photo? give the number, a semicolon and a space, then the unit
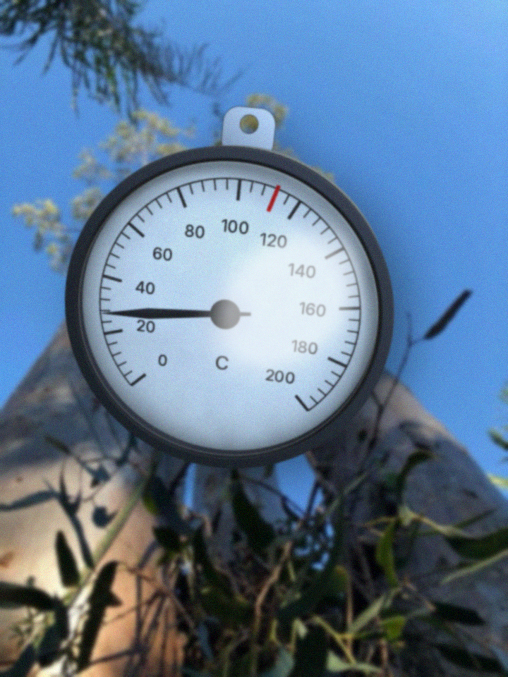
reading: 28; °C
